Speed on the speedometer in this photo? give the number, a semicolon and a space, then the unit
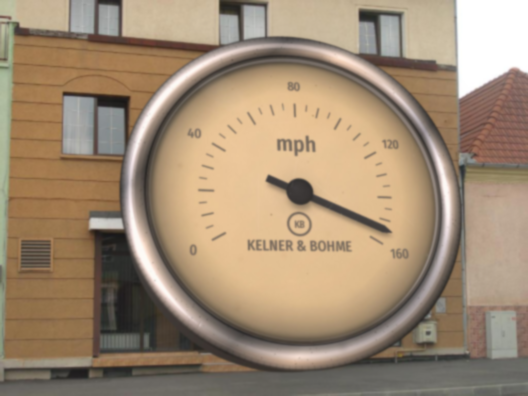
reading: 155; mph
